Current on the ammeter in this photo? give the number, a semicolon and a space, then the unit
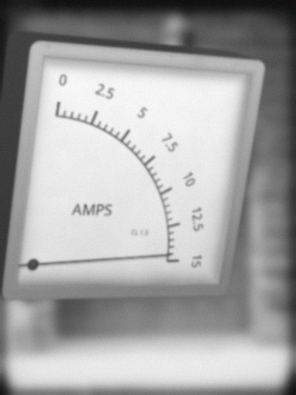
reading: 14.5; A
